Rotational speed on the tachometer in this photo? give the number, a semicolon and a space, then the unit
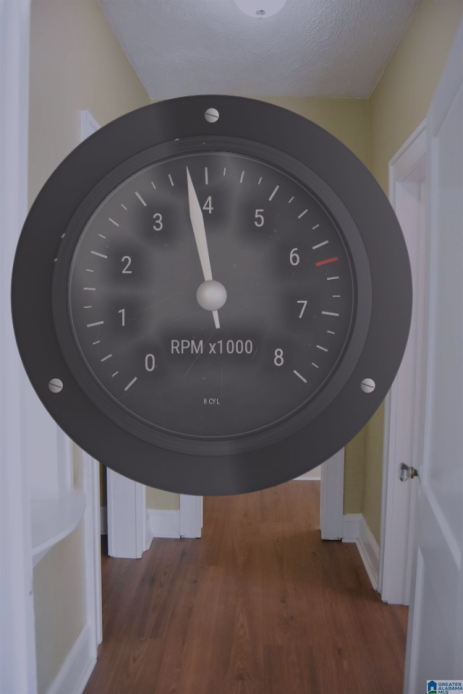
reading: 3750; rpm
